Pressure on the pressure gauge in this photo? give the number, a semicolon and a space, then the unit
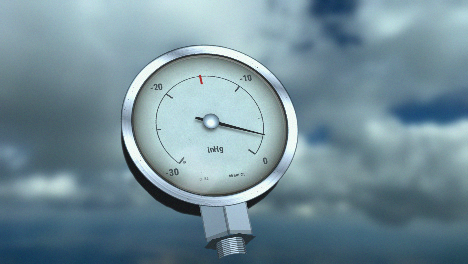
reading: -2.5; inHg
